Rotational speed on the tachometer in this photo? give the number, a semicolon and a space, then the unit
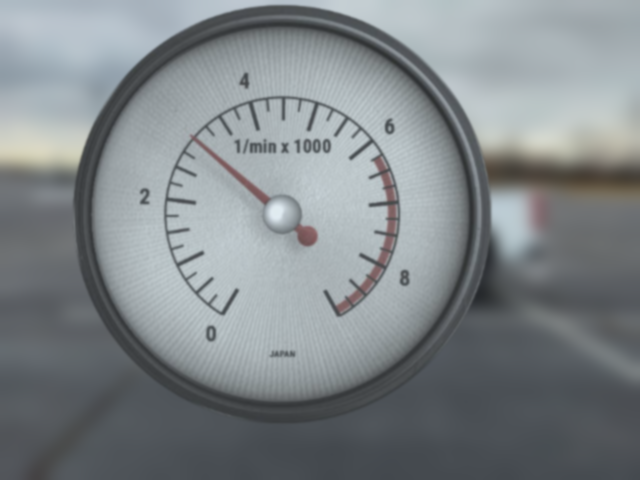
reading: 3000; rpm
